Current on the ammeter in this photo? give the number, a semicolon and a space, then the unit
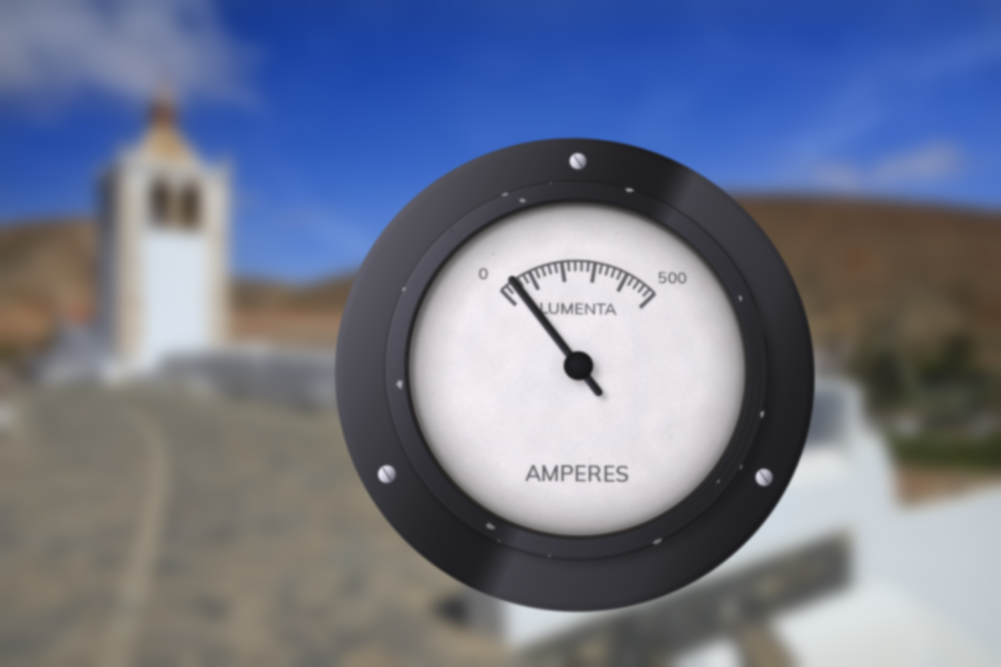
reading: 40; A
